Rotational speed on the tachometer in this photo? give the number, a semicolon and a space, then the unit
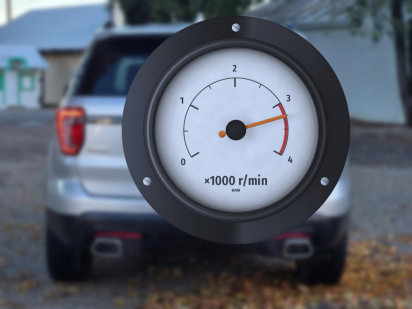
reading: 3250; rpm
